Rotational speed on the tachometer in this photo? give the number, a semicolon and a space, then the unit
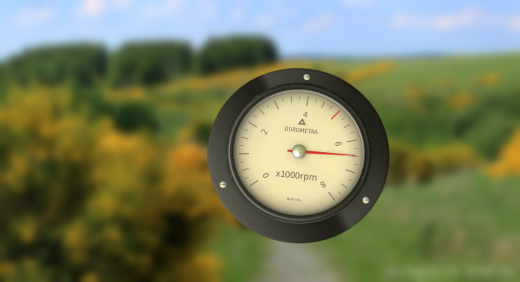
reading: 6500; rpm
